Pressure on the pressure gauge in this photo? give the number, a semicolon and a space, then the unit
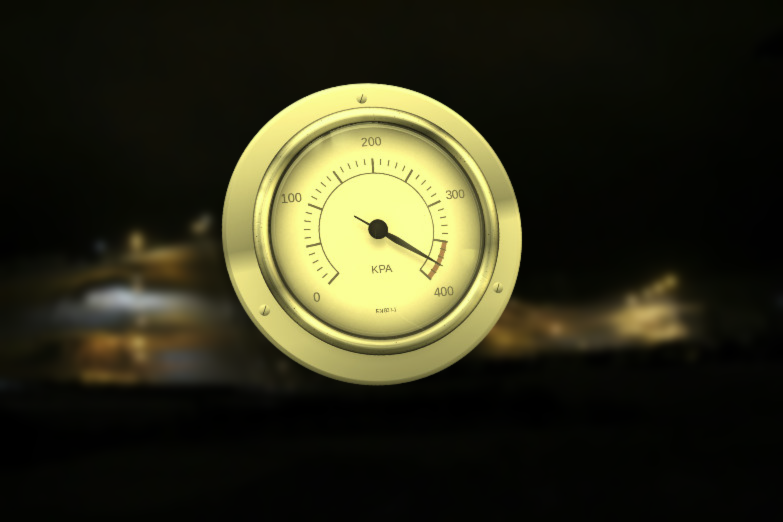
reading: 380; kPa
